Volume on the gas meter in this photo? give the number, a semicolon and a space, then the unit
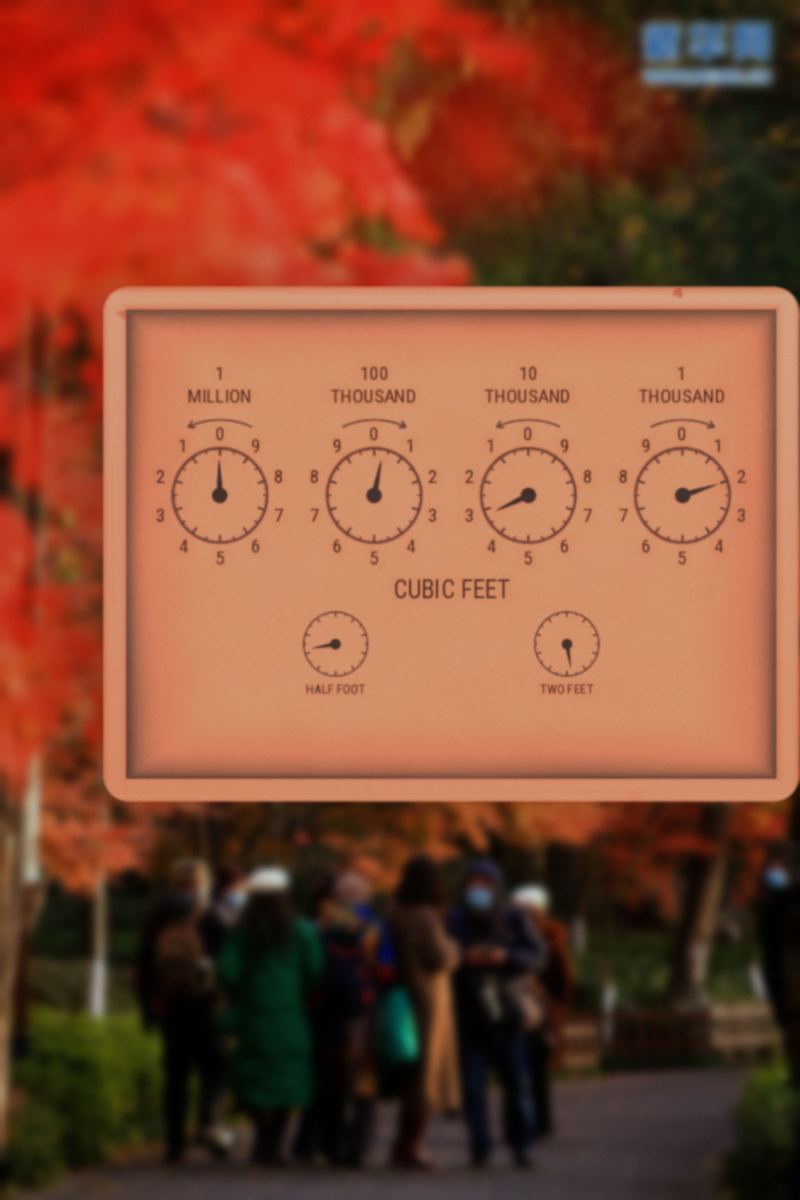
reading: 3200; ft³
